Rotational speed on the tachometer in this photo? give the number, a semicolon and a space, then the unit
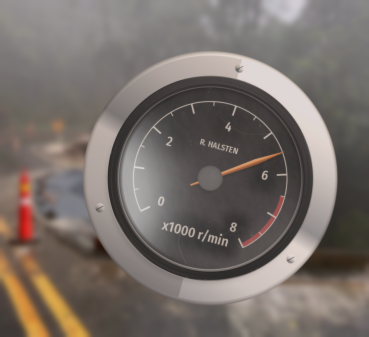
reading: 5500; rpm
